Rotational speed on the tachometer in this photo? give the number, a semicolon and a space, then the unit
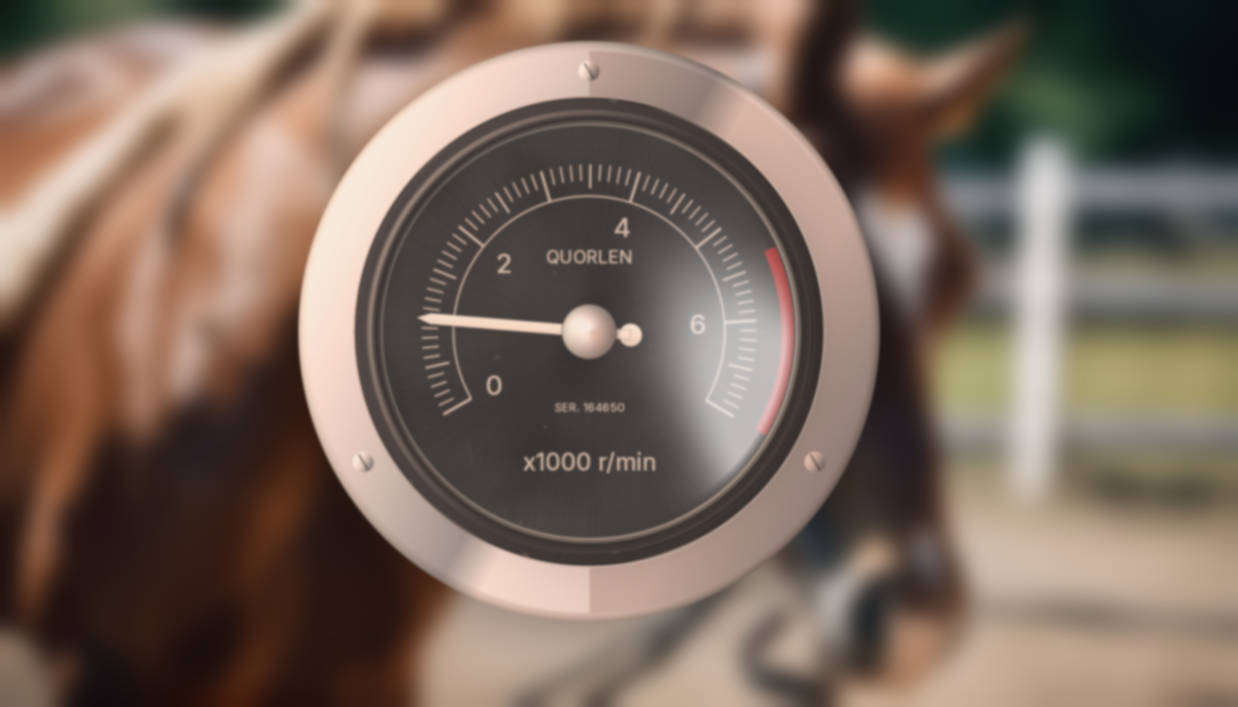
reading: 1000; rpm
